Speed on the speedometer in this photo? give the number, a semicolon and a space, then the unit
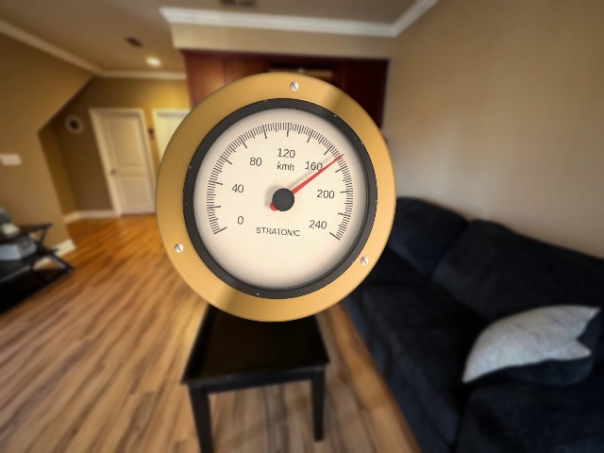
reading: 170; km/h
